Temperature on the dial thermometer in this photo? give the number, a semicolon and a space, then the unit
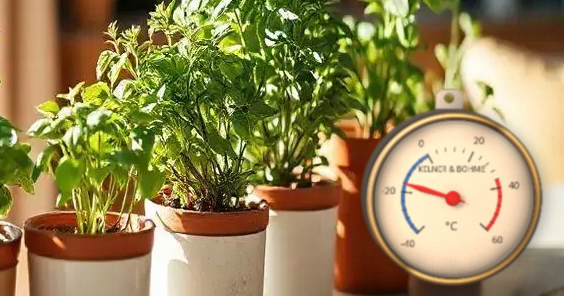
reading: -16; °C
